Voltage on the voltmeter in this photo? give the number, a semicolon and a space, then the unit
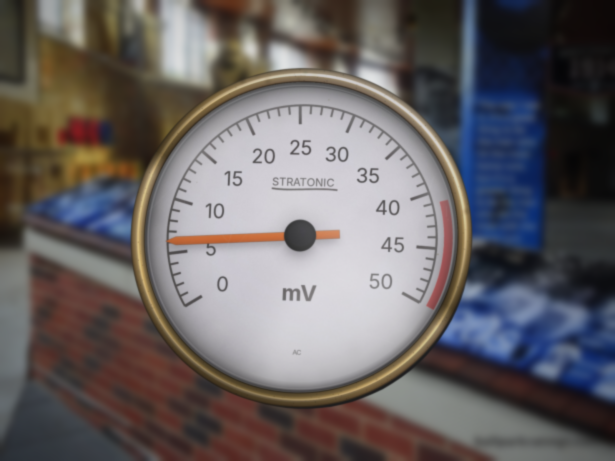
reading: 6; mV
